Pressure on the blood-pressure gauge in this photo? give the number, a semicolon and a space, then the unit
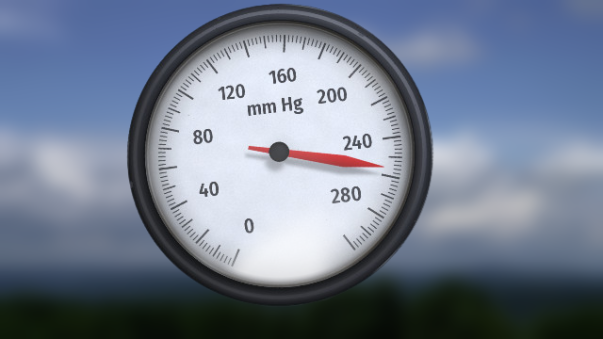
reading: 256; mmHg
